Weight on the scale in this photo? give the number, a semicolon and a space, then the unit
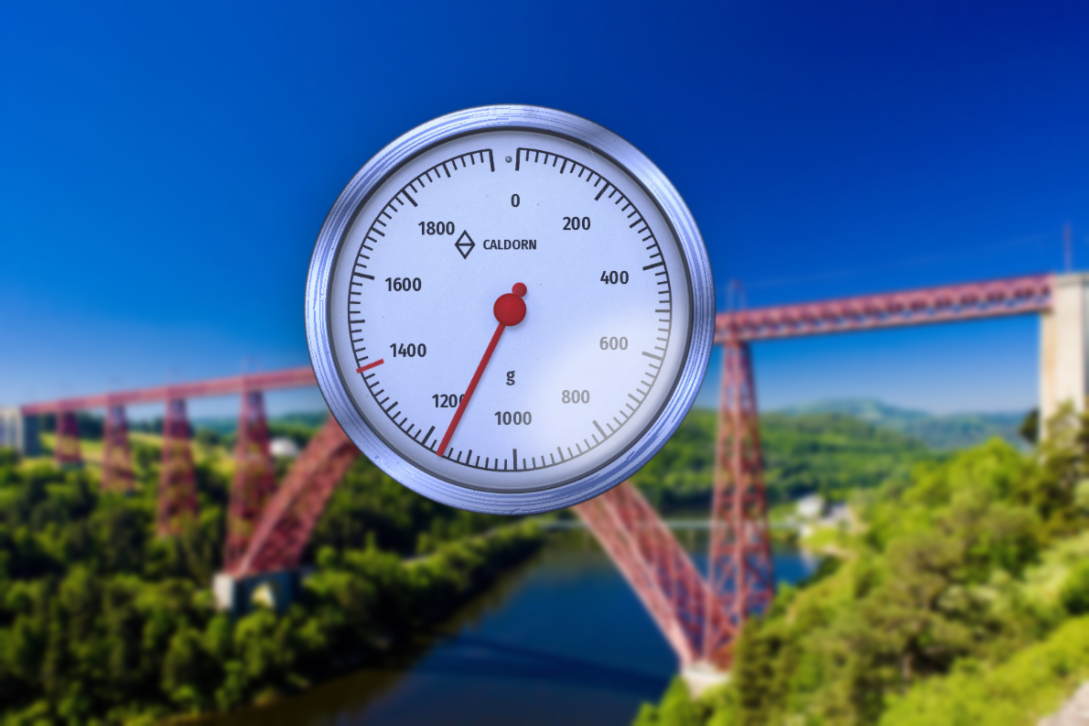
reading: 1160; g
